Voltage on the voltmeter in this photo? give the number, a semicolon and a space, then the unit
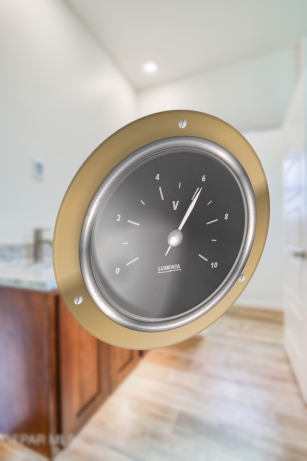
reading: 6; V
